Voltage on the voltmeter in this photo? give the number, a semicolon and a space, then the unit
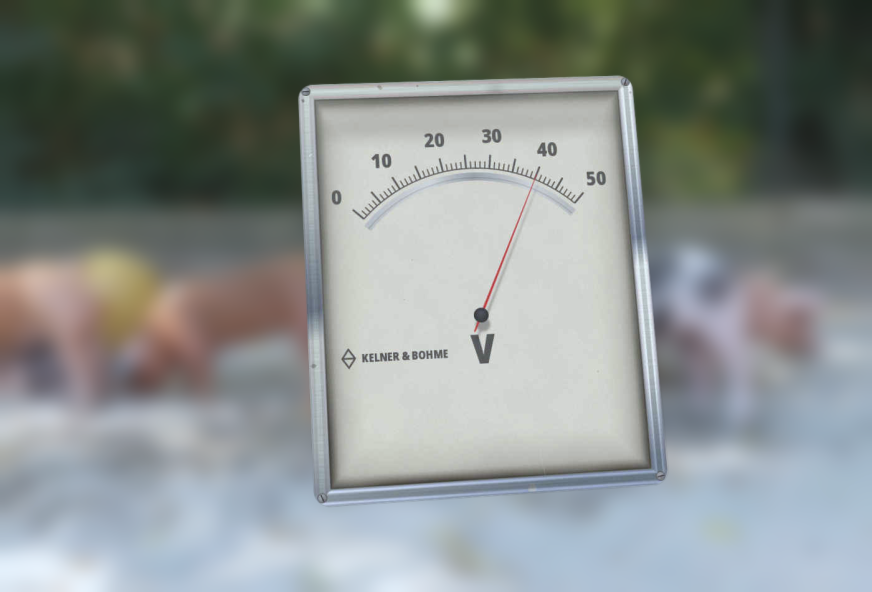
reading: 40; V
